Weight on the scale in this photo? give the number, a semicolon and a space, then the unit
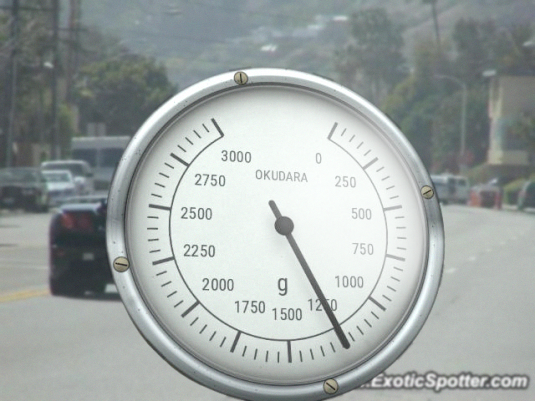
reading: 1250; g
